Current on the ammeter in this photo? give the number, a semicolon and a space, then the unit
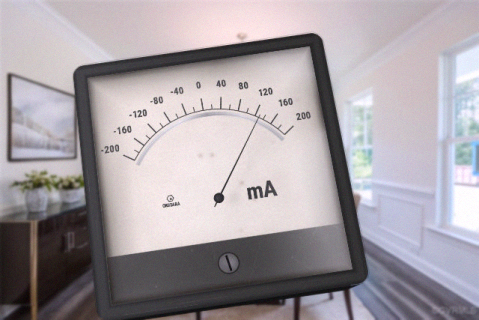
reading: 130; mA
